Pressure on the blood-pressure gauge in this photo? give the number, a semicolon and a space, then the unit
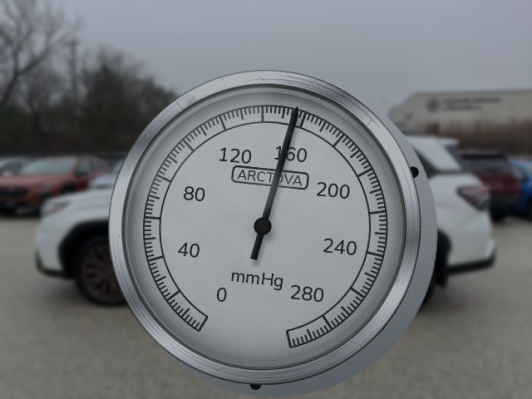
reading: 156; mmHg
